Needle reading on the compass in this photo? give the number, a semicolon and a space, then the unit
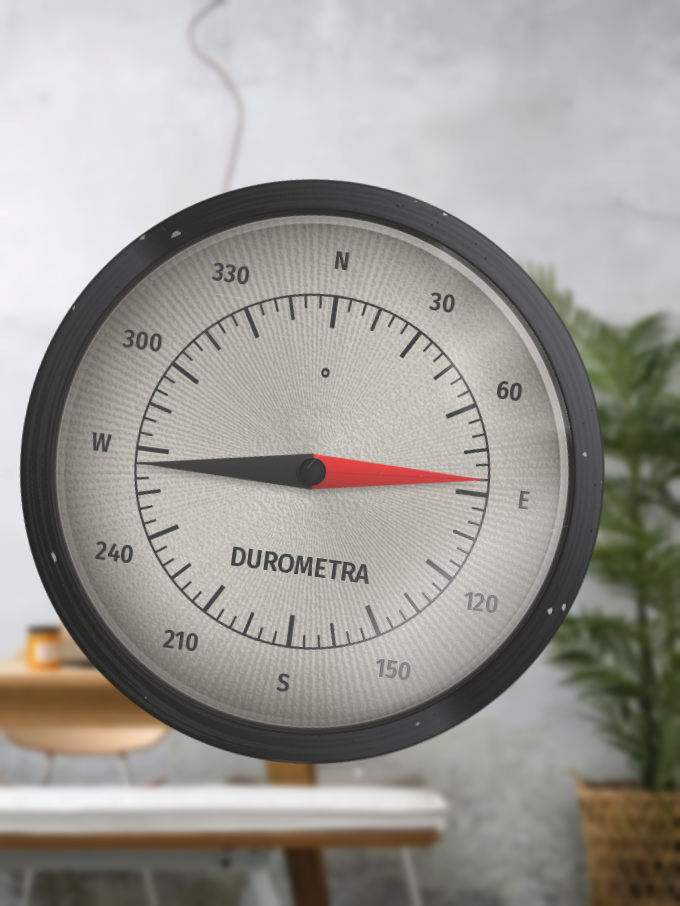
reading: 85; °
